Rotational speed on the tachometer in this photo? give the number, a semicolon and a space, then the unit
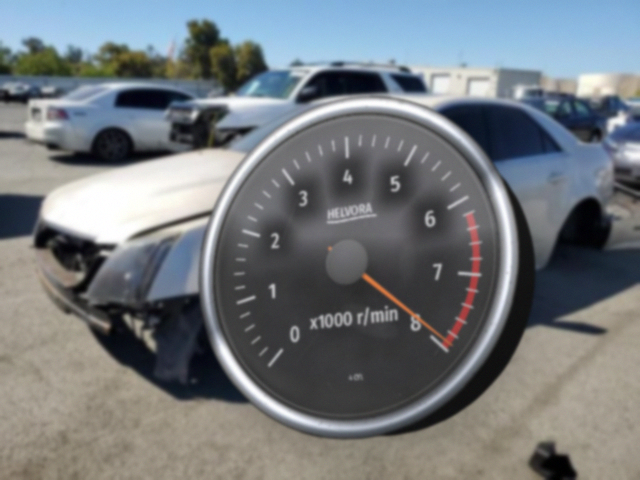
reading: 7900; rpm
